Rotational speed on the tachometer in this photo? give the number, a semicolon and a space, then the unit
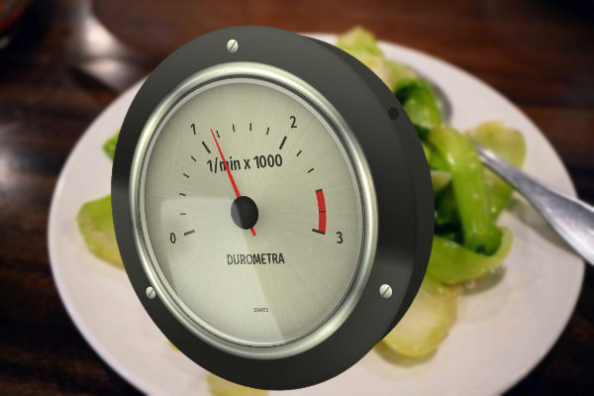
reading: 1200; rpm
